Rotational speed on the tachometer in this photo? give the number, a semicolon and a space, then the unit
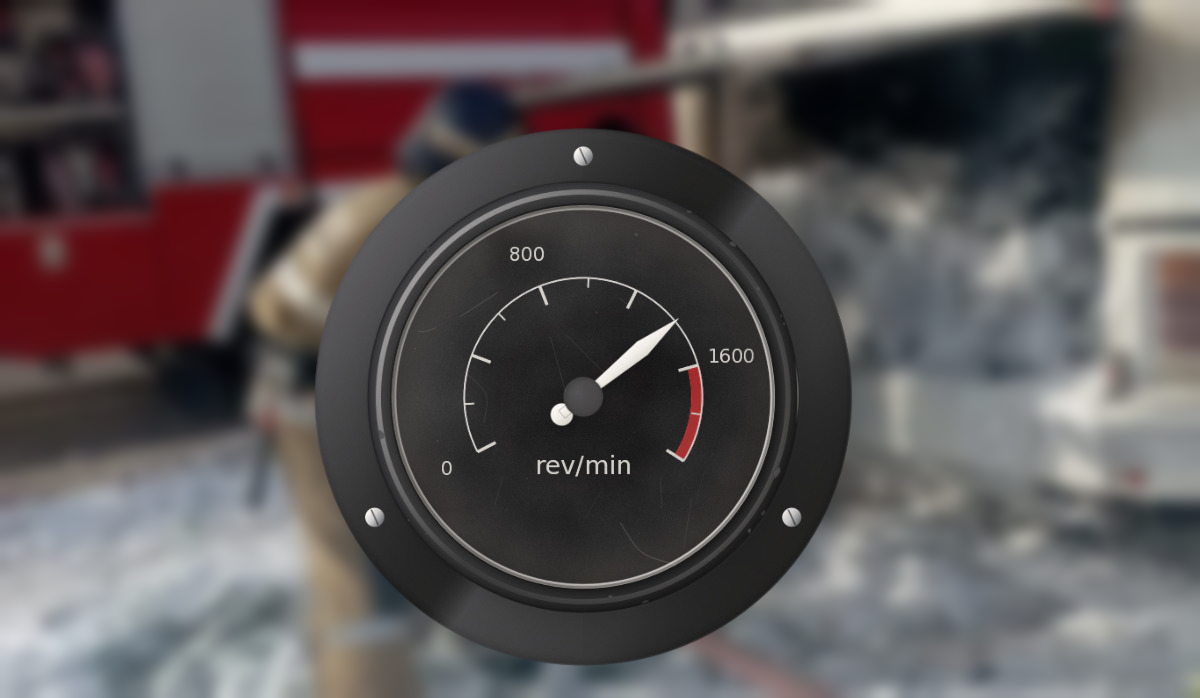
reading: 1400; rpm
